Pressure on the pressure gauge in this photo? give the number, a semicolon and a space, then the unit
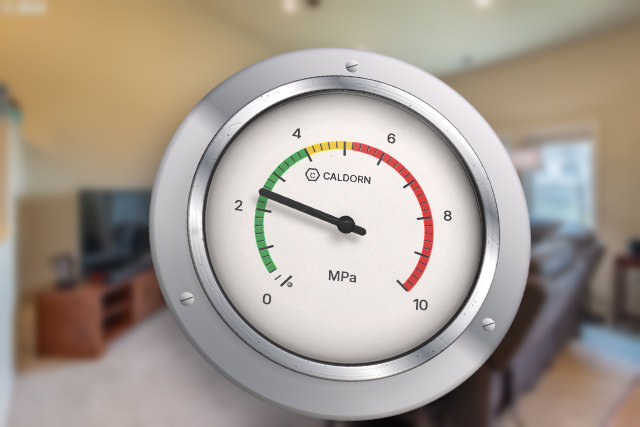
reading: 2.4; MPa
